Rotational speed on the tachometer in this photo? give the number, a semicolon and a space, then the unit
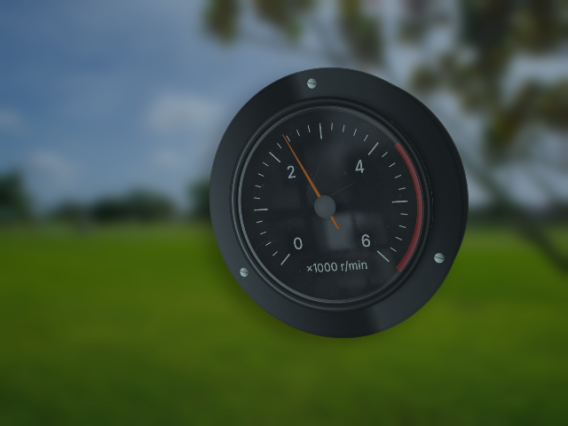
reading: 2400; rpm
